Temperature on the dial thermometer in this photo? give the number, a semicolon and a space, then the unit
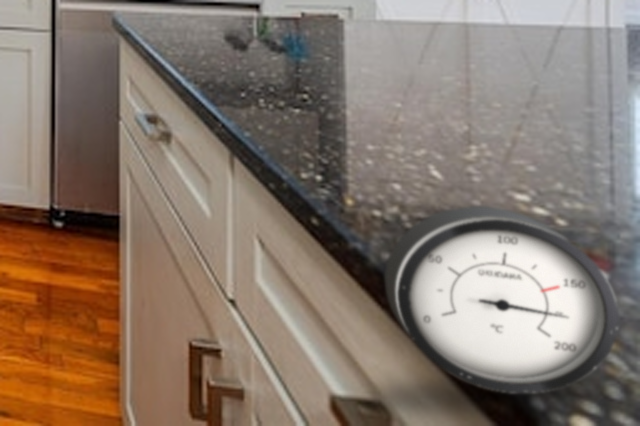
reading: 175; °C
